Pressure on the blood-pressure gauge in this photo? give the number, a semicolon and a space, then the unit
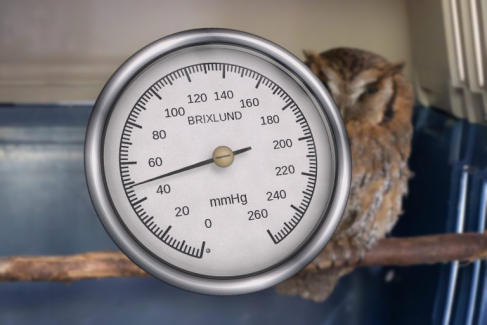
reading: 48; mmHg
